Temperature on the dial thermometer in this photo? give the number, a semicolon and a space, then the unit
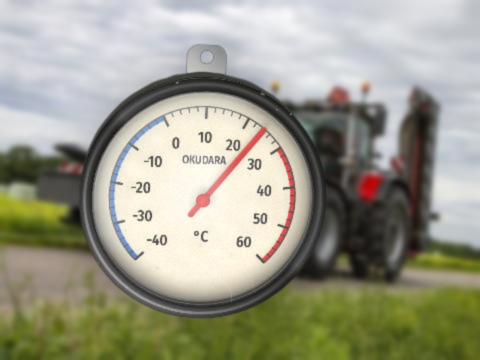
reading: 24; °C
